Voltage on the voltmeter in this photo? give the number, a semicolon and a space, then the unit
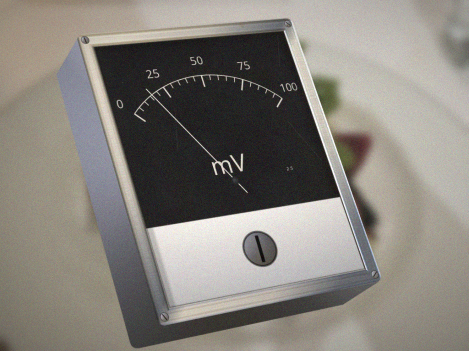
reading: 15; mV
